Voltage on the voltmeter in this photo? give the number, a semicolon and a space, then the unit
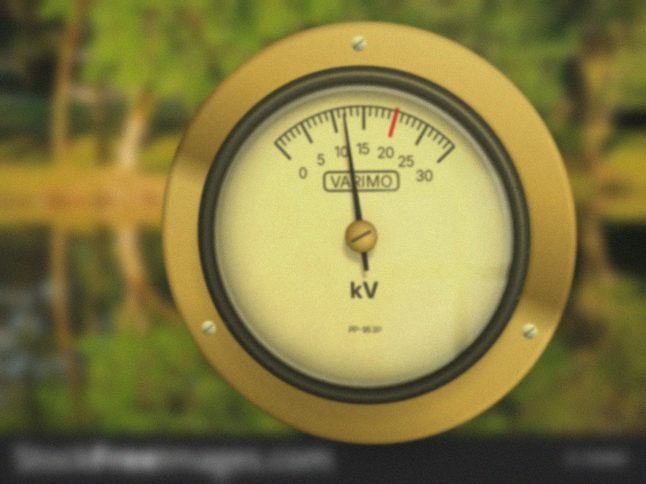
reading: 12; kV
